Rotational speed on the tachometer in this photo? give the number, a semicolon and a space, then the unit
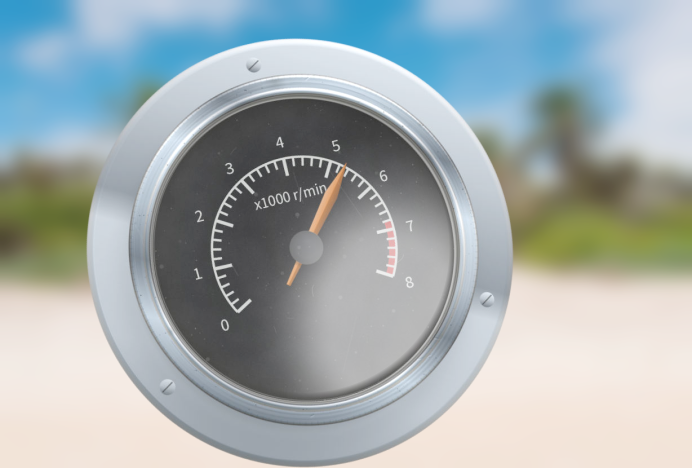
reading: 5300; rpm
